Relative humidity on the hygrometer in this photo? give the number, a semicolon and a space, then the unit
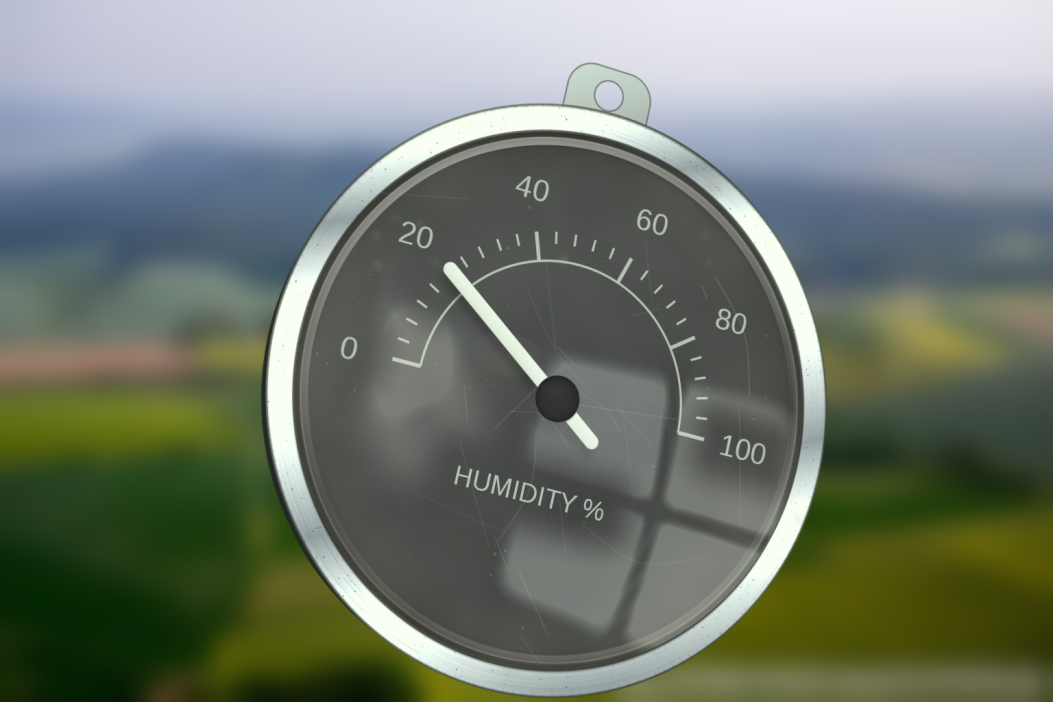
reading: 20; %
